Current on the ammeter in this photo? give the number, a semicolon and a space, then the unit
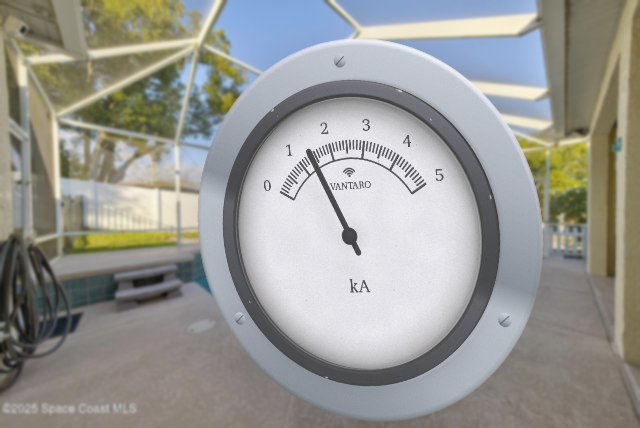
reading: 1.5; kA
